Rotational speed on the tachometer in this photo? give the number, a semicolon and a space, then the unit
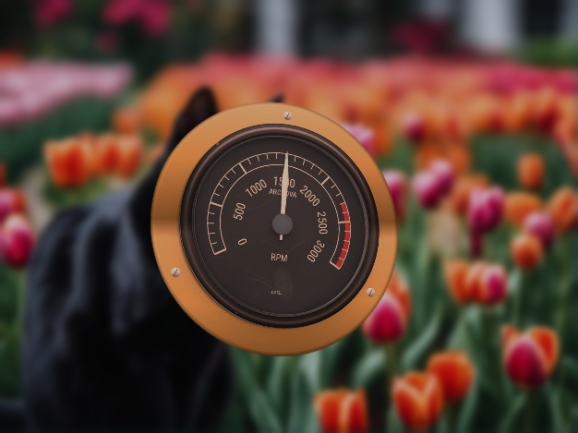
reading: 1500; rpm
